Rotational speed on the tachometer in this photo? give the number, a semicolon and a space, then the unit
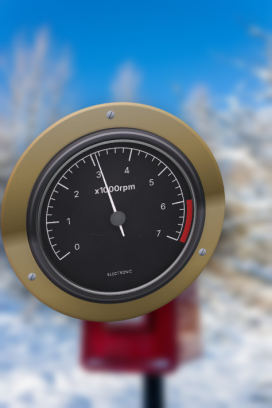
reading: 3100; rpm
